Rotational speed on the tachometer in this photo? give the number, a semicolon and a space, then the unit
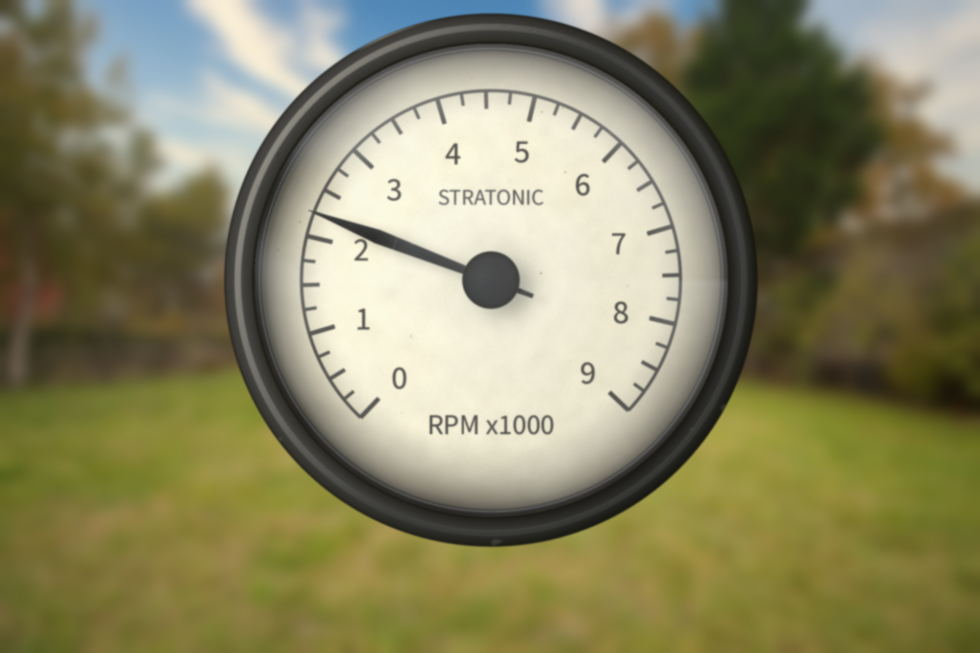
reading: 2250; rpm
